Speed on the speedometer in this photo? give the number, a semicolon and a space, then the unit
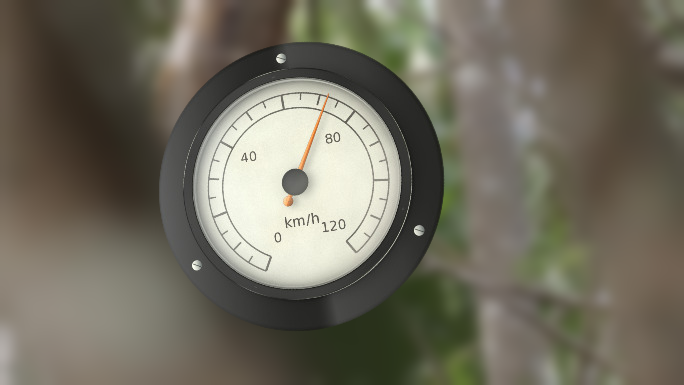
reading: 72.5; km/h
